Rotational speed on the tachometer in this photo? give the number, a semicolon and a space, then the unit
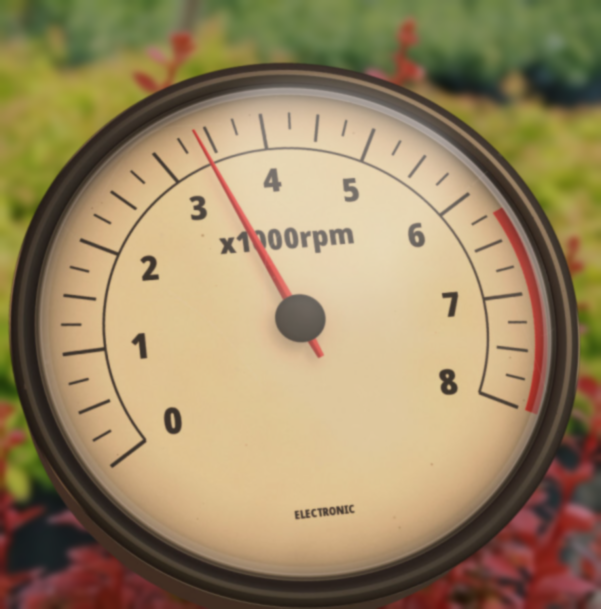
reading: 3375; rpm
